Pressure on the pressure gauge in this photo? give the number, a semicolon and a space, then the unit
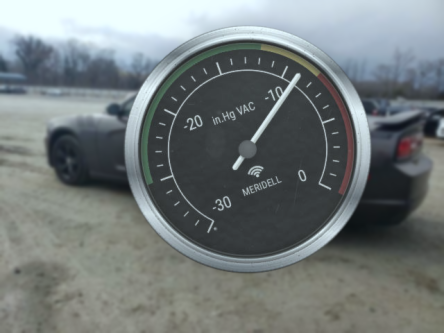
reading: -9; inHg
